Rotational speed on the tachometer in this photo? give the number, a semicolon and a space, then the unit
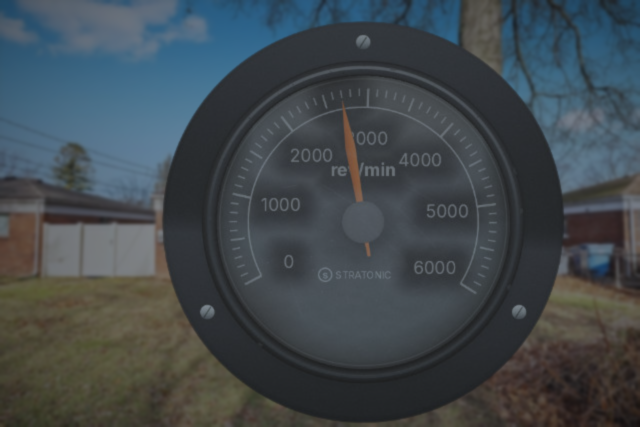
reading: 2700; rpm
